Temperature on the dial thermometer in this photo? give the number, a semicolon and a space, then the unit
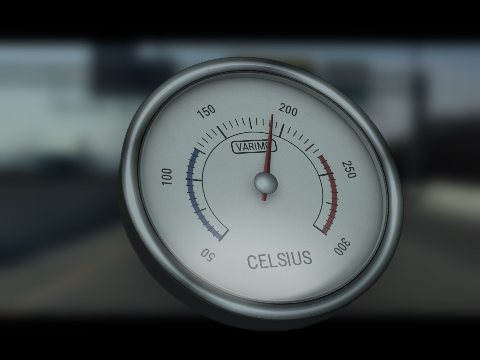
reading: 190; °C
